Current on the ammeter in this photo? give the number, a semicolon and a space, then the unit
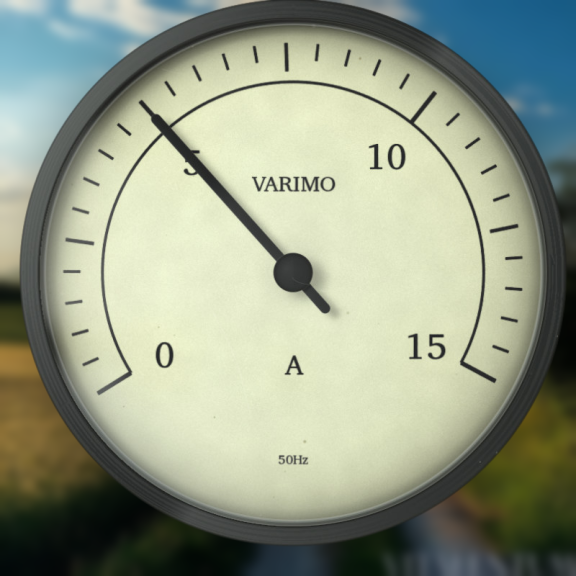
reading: 5; A
